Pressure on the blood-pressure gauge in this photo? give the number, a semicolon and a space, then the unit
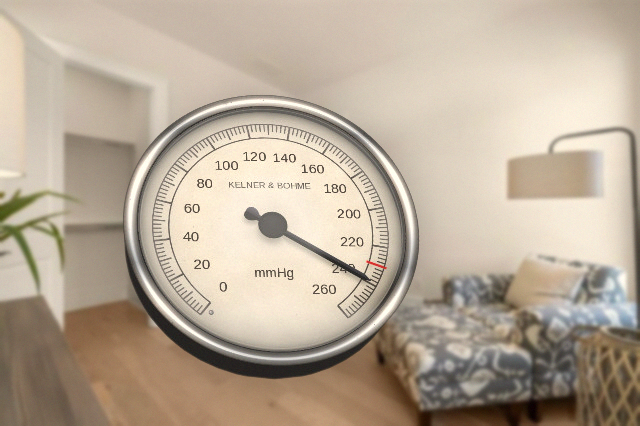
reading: 240; mmHg
